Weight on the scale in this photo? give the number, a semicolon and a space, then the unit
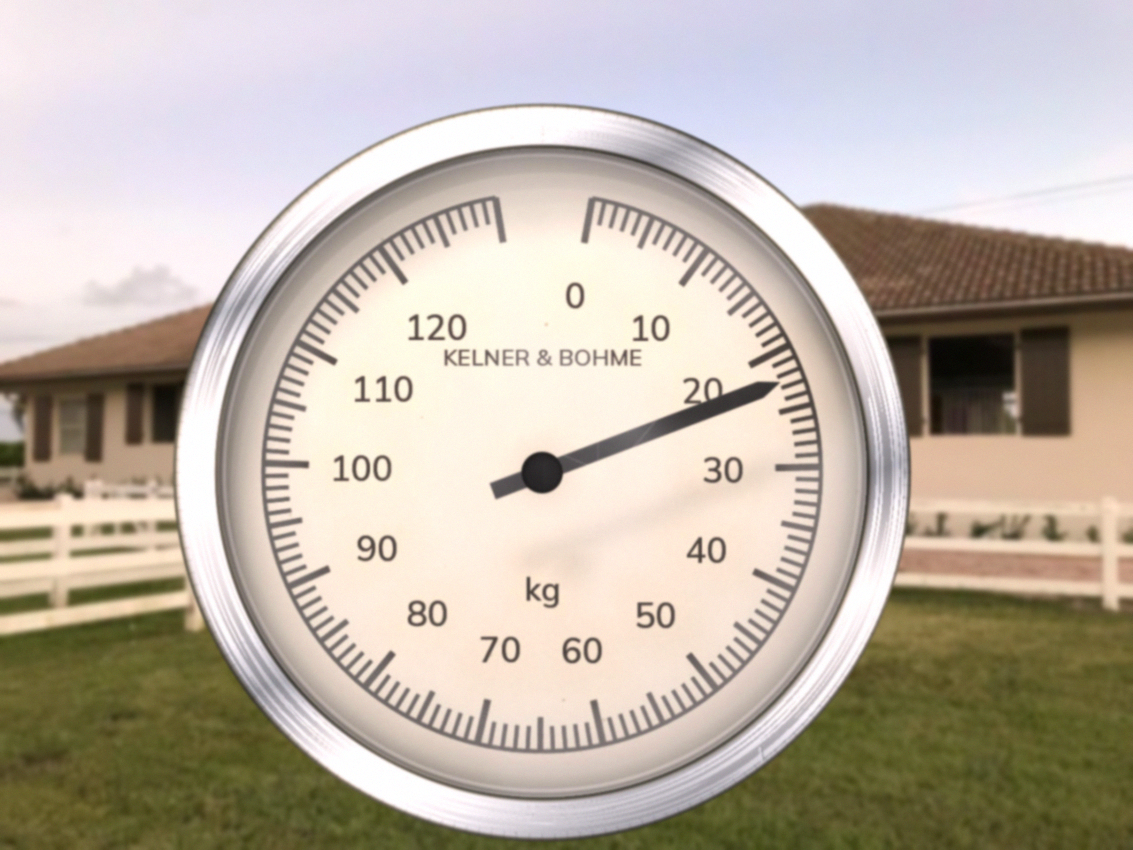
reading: 22.5; kg
